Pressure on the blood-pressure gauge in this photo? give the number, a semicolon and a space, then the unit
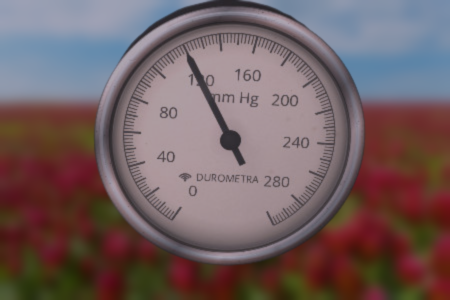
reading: 120; mmHg
